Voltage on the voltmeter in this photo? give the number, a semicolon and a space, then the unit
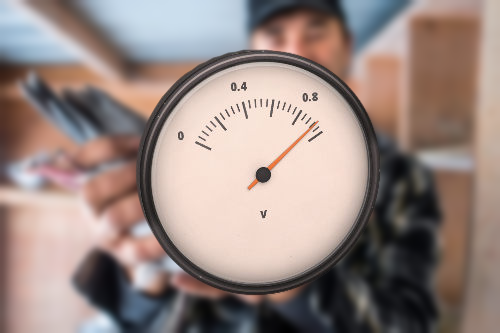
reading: 0.92; V
